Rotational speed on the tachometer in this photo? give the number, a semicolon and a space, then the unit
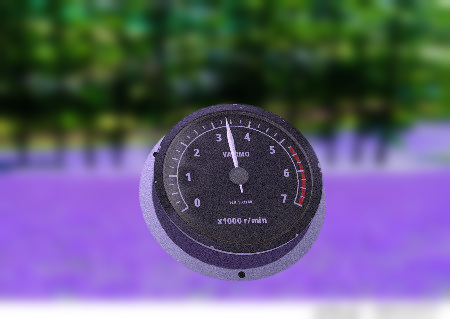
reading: 3375; rpm
